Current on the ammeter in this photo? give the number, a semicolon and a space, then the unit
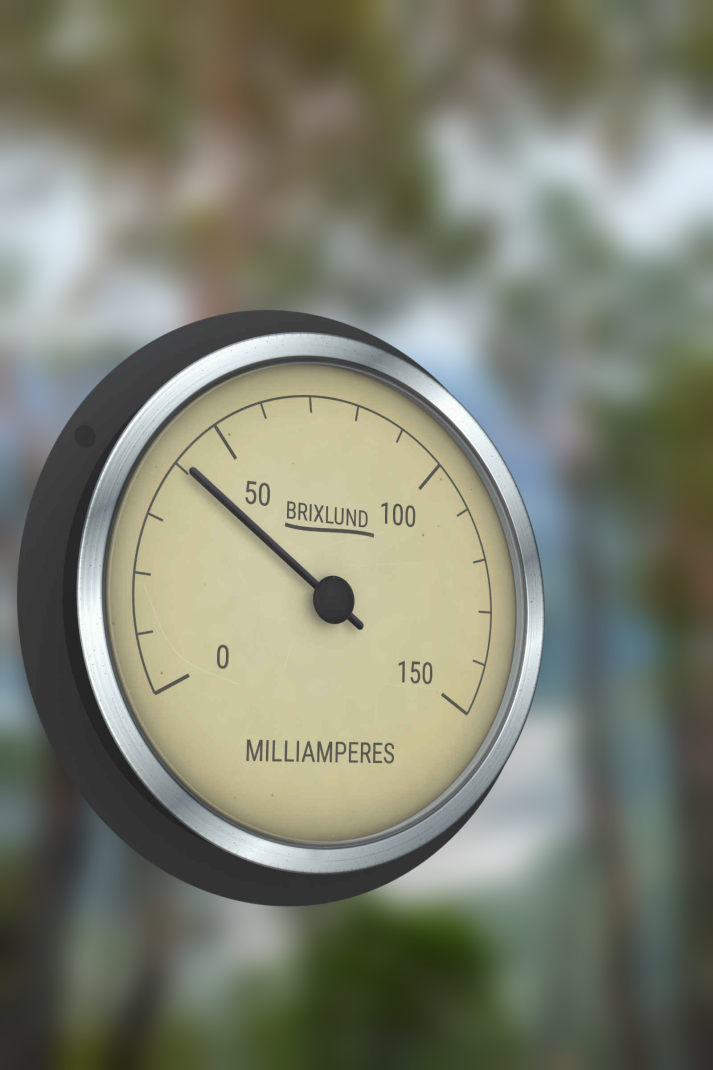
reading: 40; mA
